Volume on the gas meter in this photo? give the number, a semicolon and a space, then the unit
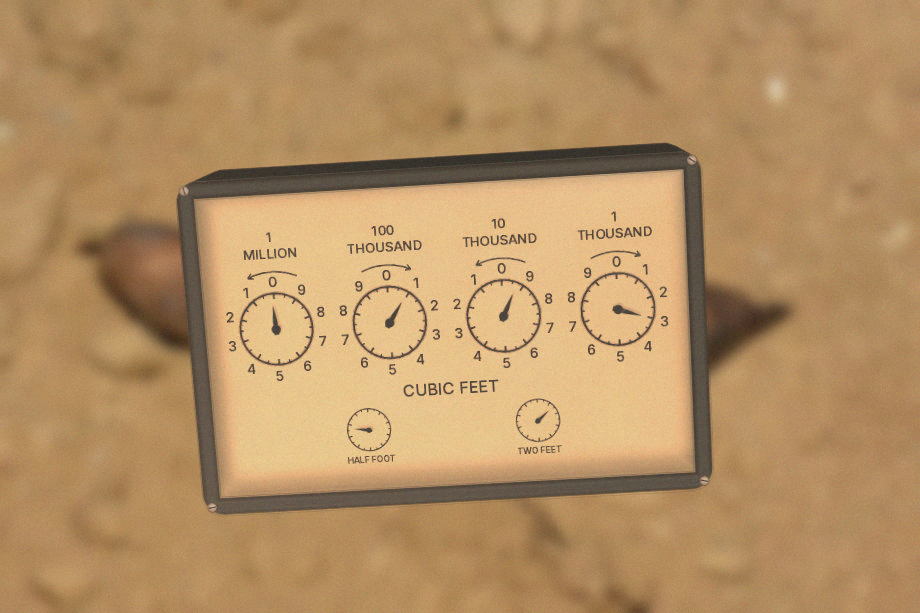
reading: 9300; ft³
